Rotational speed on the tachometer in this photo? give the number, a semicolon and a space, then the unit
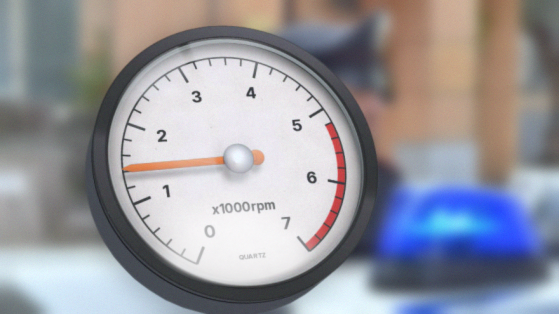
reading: 1400; rpm
